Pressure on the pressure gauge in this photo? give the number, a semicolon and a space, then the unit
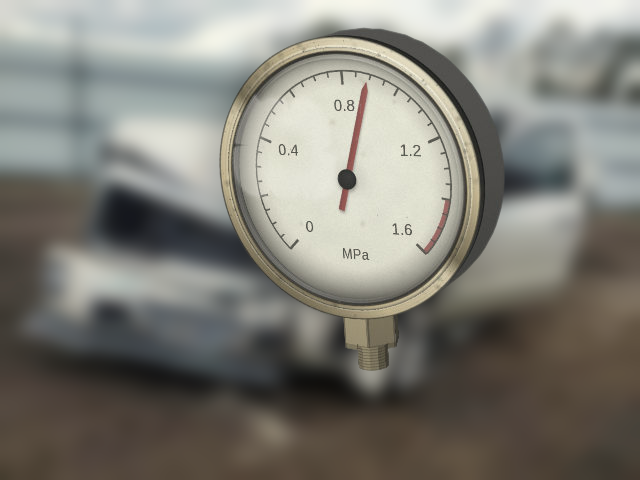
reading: 0.9; MPa
